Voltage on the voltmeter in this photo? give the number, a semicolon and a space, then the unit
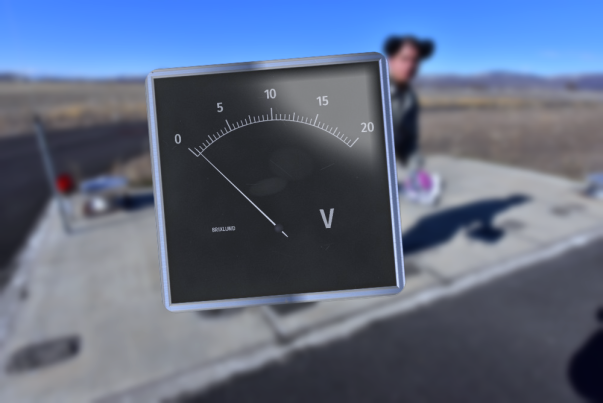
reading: 0.5; V
